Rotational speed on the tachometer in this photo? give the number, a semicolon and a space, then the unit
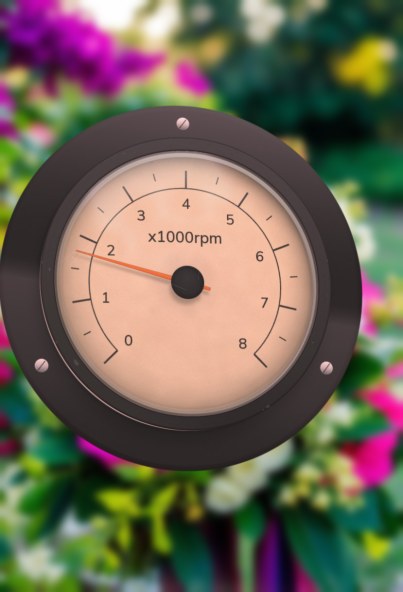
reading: 1750; rpm
